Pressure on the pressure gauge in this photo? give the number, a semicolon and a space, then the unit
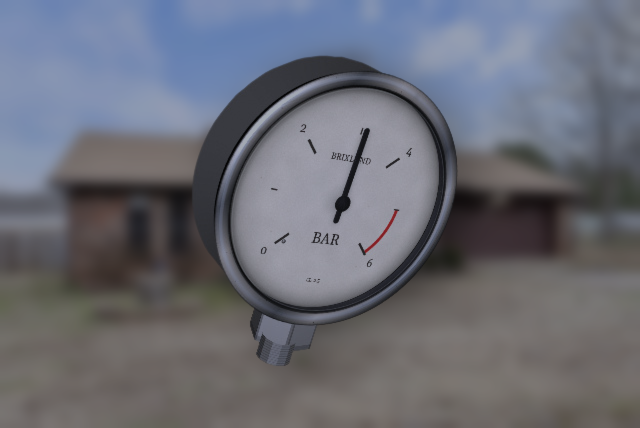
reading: 3; bar
